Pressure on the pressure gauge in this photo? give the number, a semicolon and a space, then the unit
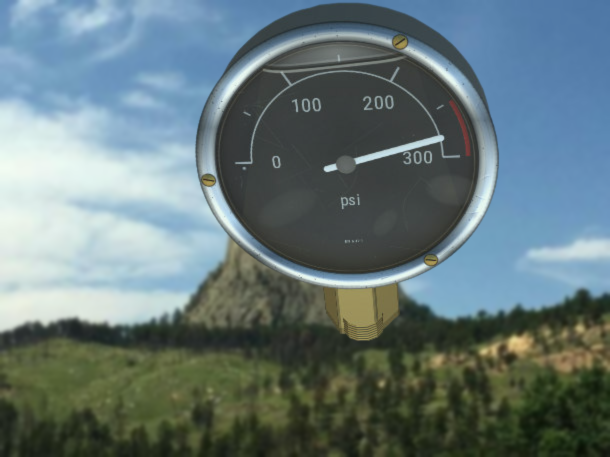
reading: 275; psi
